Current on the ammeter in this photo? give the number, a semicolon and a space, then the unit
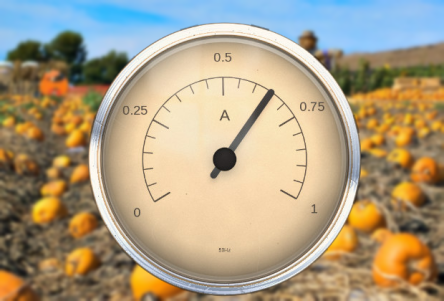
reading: 0.65; A
